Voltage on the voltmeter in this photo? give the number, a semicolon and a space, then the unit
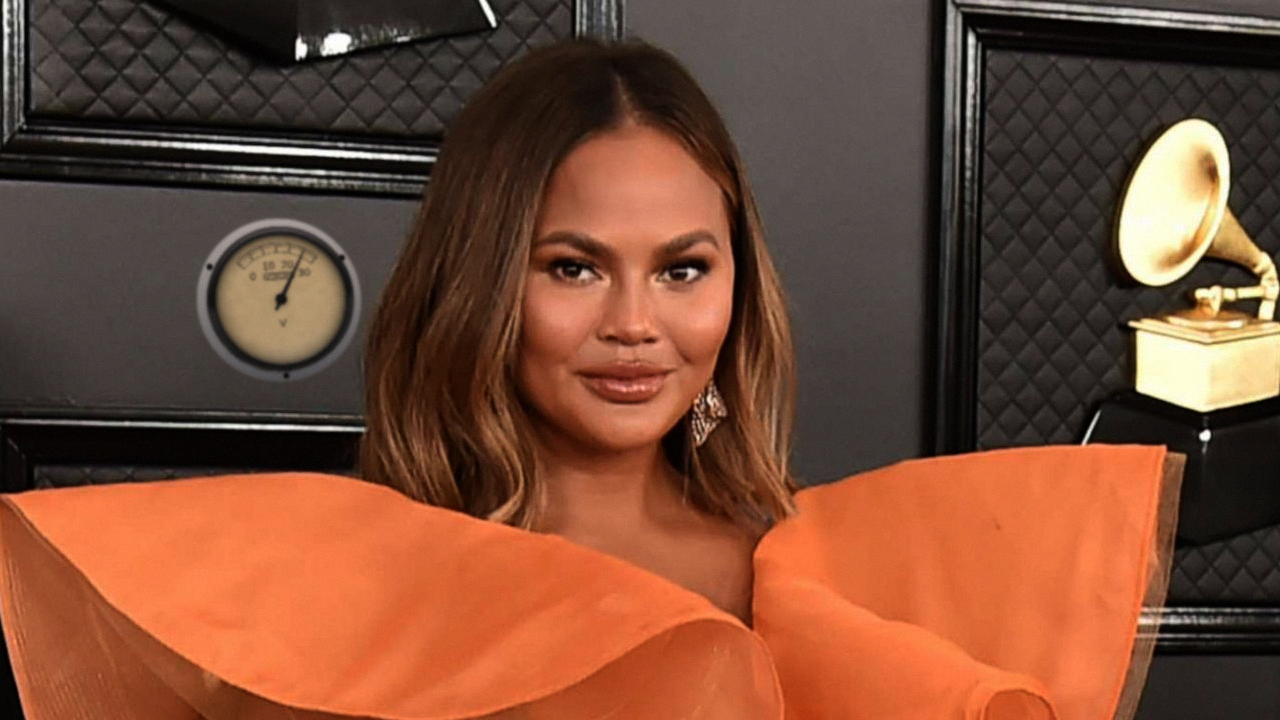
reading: 25; V
